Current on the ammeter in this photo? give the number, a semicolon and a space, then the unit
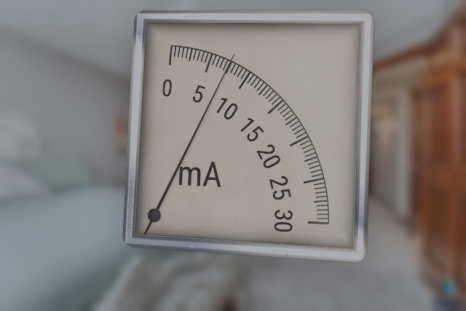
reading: 7.5; mA
